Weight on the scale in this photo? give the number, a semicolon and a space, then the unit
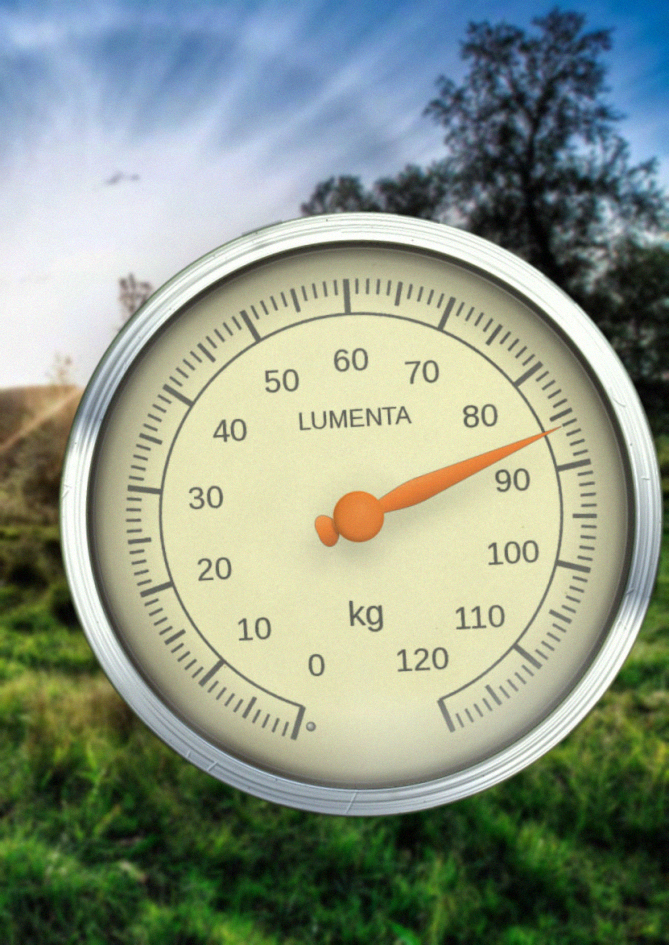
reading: 86; kg
